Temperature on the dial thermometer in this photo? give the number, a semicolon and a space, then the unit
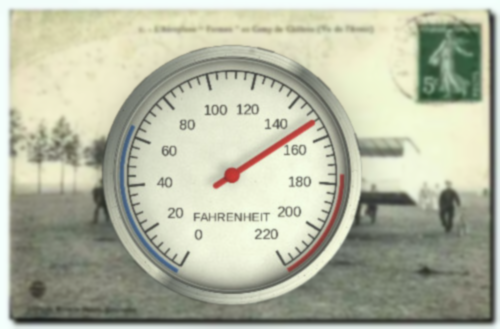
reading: 152; °F
